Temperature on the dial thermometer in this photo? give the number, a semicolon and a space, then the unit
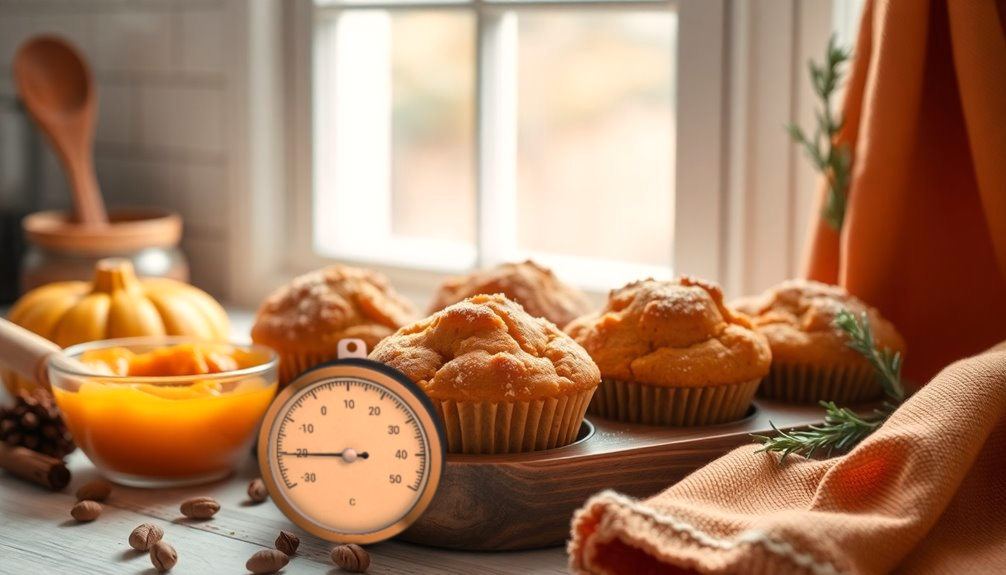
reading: -20; °C
